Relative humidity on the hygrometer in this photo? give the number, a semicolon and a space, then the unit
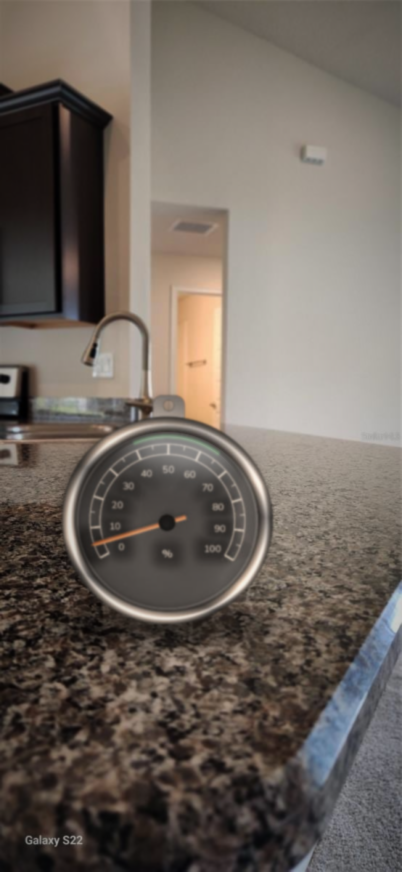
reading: 5; %
